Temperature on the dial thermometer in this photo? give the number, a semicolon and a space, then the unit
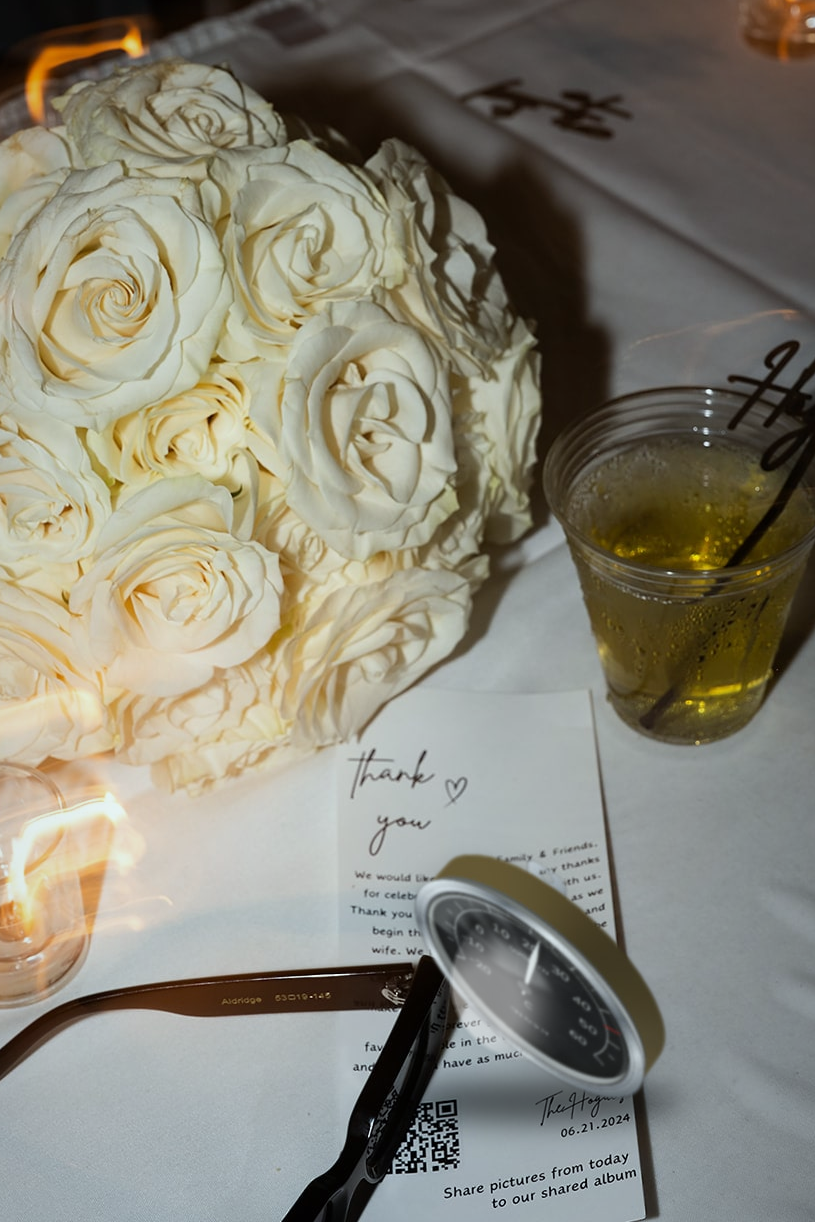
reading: 22.5; °C
